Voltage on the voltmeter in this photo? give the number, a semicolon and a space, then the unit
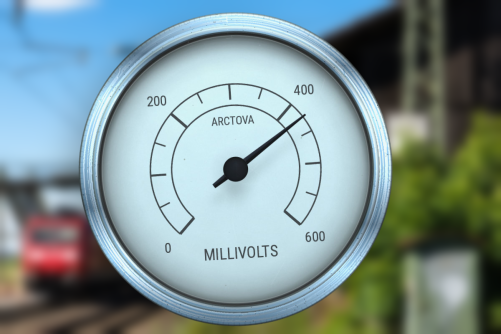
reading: 425; mV
